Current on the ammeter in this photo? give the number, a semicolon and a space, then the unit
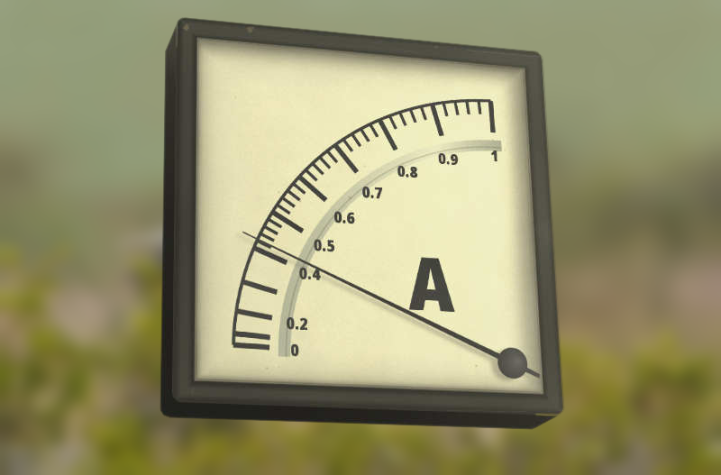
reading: 0.42; A
